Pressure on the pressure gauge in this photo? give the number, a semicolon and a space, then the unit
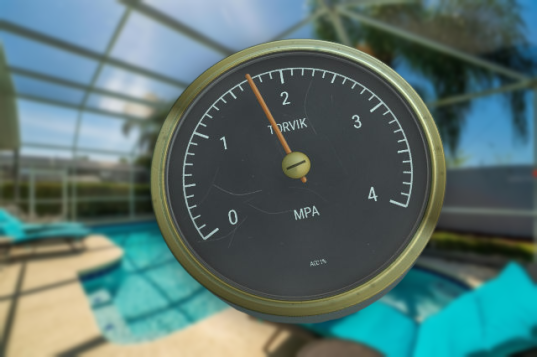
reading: 1.7; MPa
